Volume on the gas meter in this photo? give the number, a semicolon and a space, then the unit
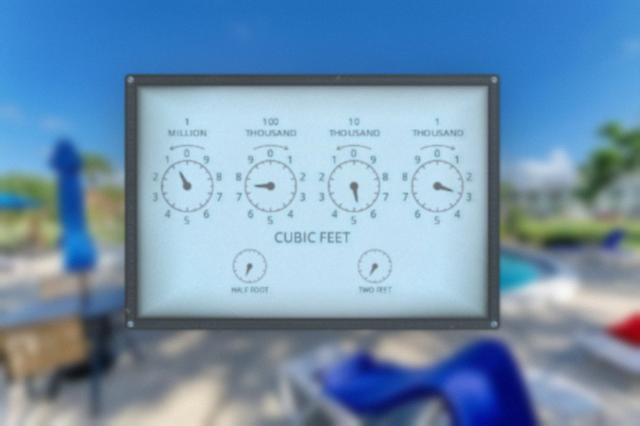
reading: 75300; ft³
